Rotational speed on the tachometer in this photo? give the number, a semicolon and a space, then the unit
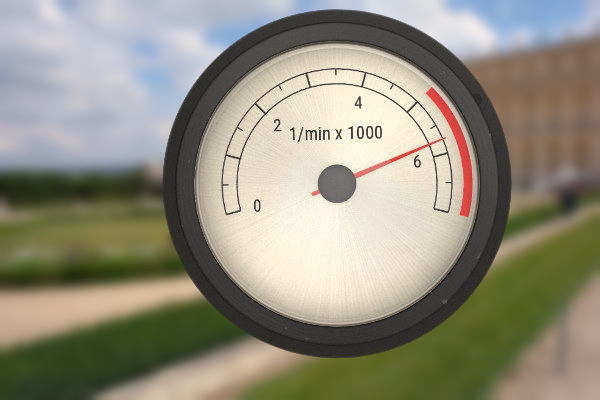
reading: 5750; rpm
